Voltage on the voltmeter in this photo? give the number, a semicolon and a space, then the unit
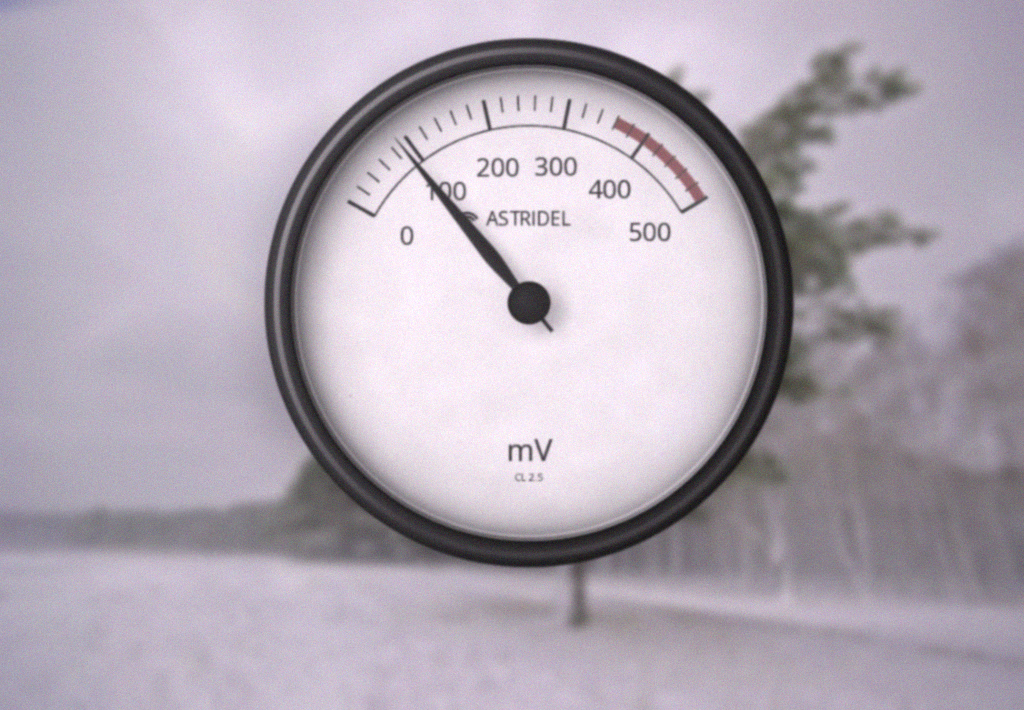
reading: 90; mV
